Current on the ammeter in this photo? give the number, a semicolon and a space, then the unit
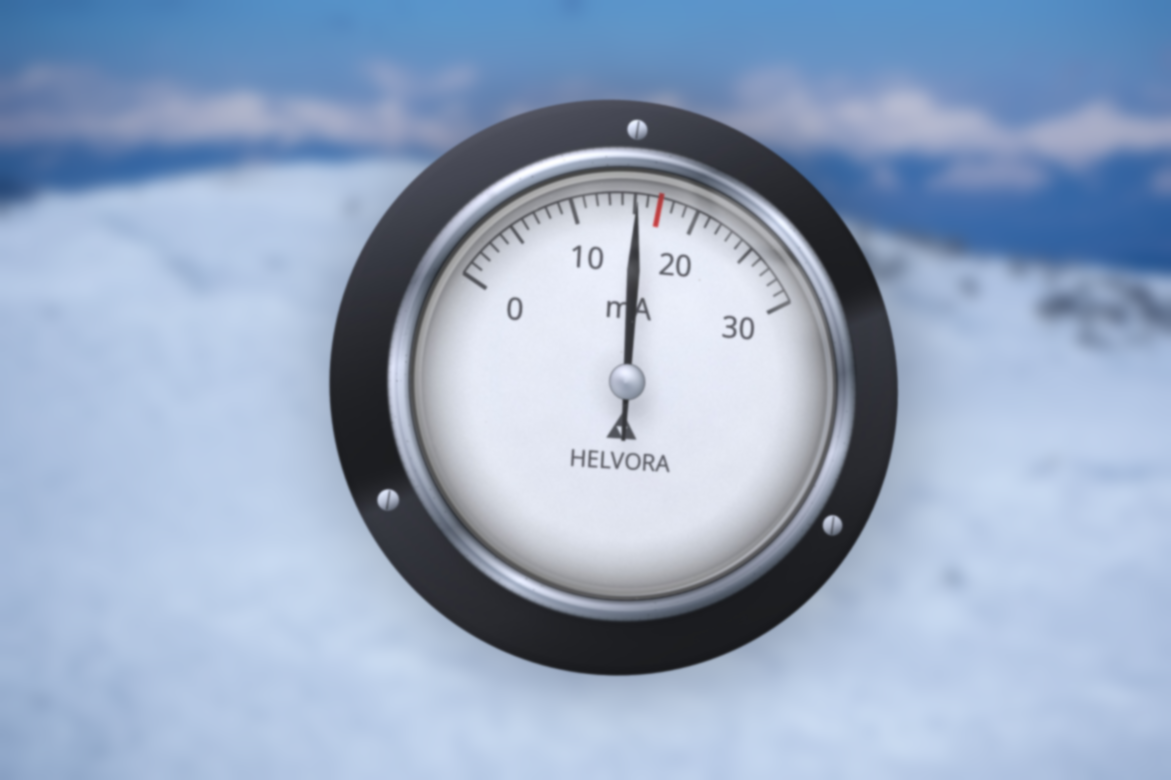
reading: 15; mA
